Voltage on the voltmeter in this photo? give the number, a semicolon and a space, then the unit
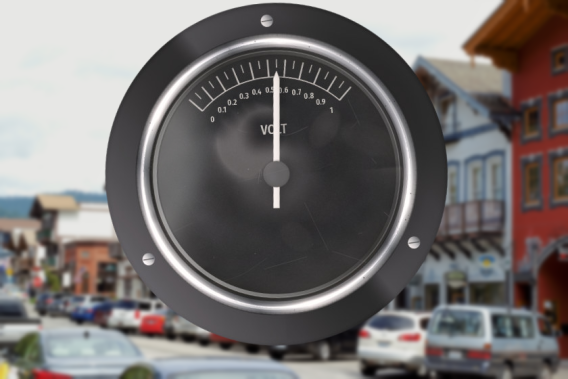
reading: 0.55; V
